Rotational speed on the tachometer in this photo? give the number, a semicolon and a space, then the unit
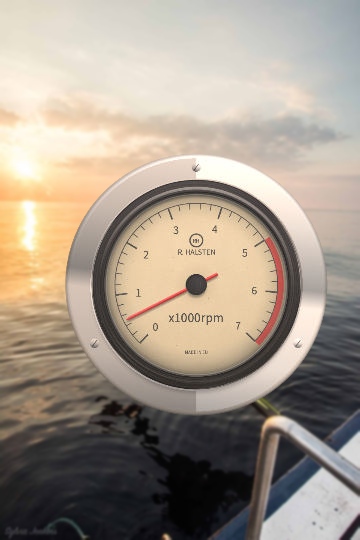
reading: 500; rpm
